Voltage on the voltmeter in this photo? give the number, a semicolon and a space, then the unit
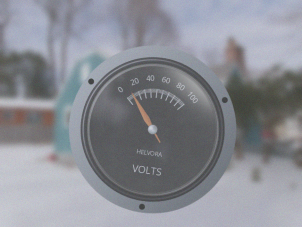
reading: 10; V
